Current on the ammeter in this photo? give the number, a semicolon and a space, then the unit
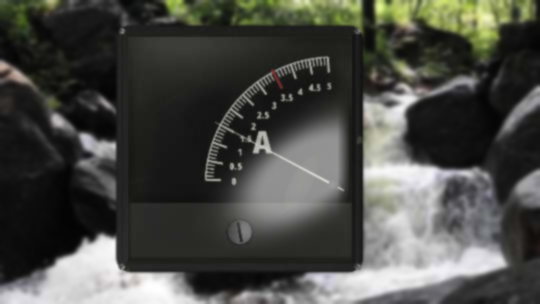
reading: 1.5; A
